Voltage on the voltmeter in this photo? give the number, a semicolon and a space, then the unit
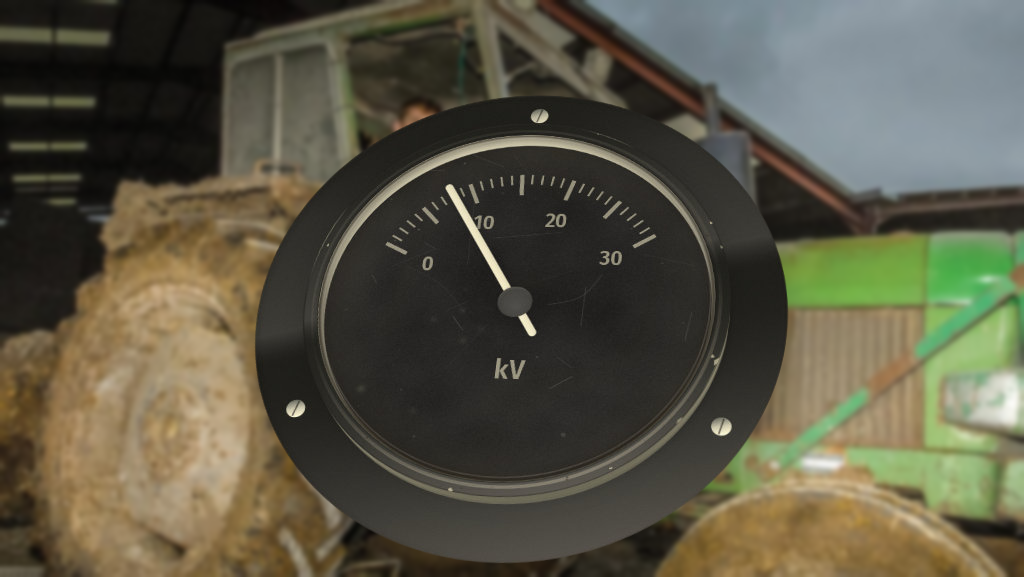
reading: 8; kV
